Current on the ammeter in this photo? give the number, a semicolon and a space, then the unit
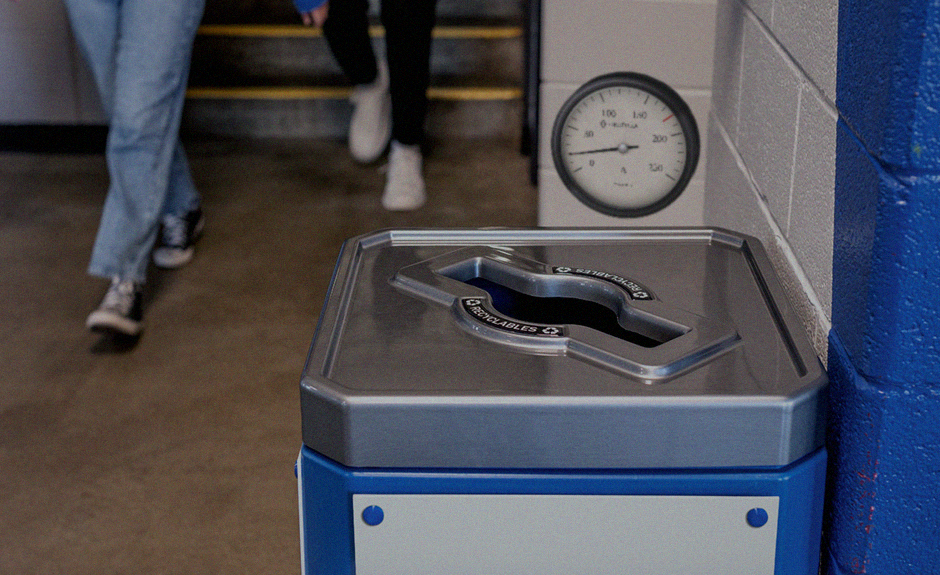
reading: 20; A
